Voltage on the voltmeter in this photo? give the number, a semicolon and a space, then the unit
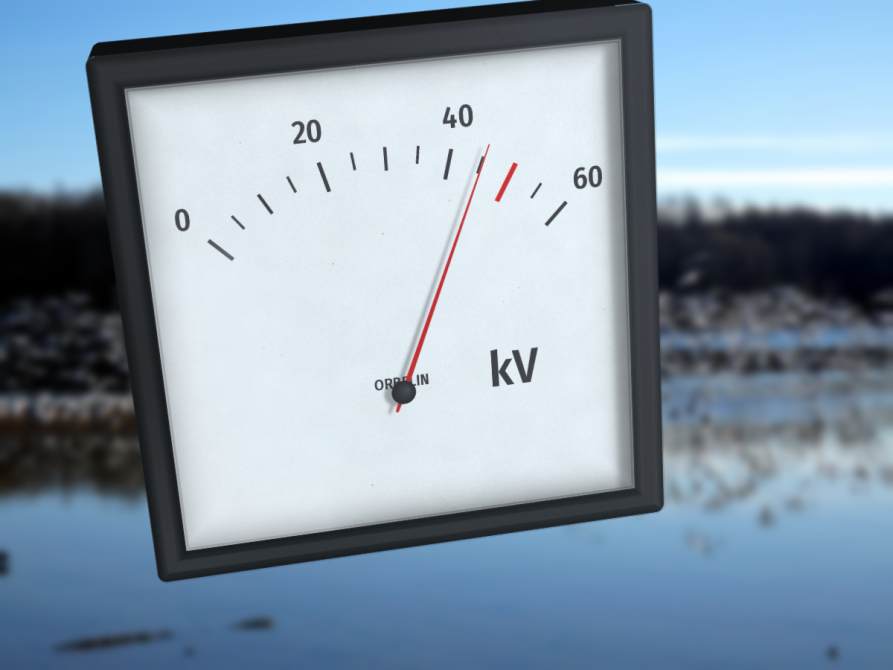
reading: 45; kV
